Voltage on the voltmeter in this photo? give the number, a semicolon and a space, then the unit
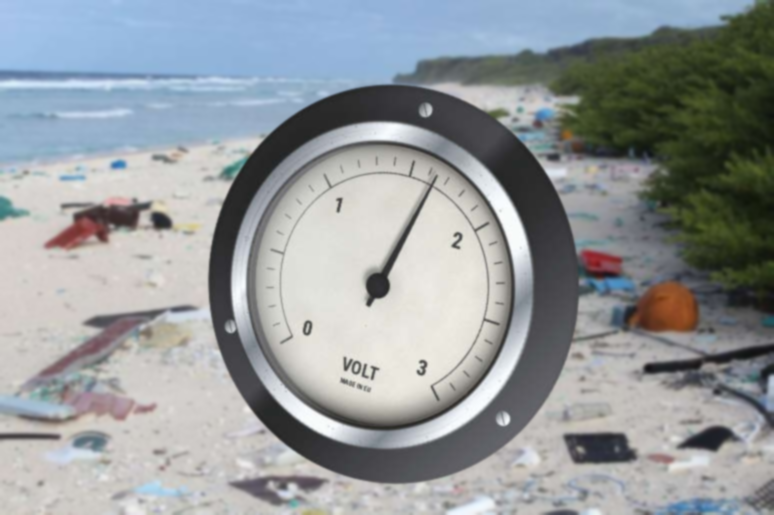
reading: 1.65; V
